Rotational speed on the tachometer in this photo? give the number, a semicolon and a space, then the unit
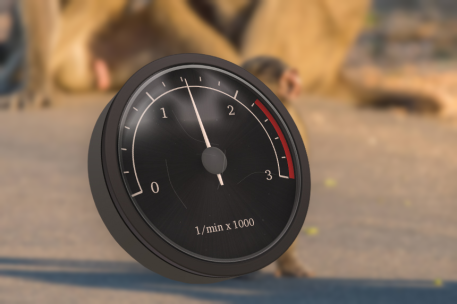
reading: 1400; rpm
